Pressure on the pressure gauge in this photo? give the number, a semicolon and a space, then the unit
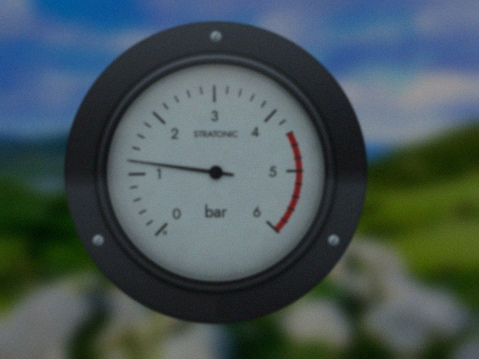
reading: 1.2; bar
